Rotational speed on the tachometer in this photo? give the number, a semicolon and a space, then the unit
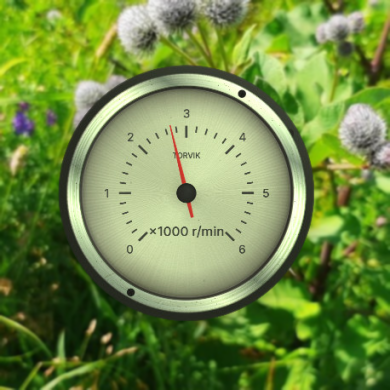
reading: 2700; rpm
